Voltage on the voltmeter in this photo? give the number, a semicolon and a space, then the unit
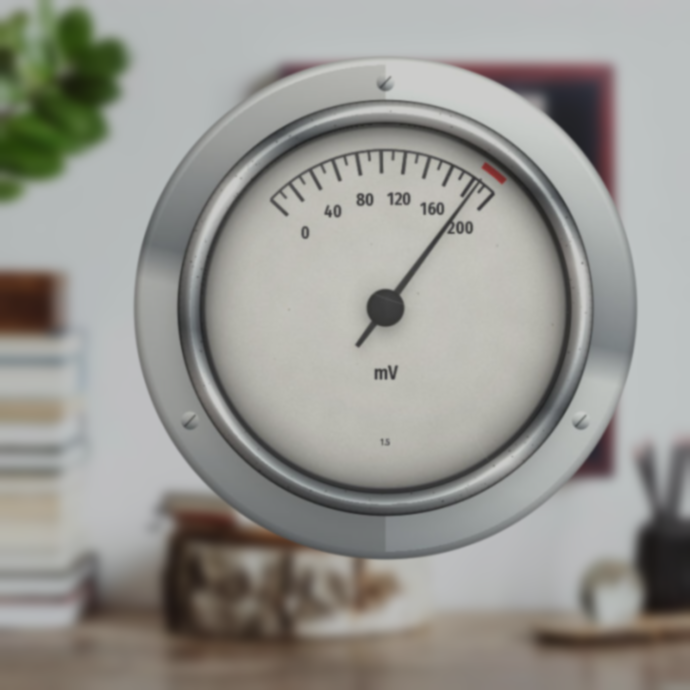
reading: 185; mV
